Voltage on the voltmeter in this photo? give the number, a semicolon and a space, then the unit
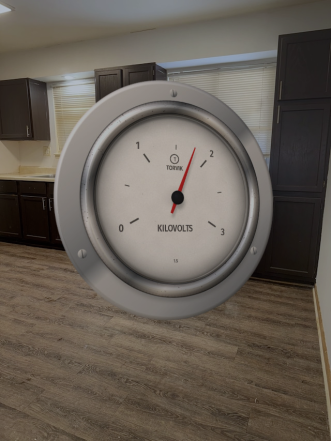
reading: 1.75; kV
